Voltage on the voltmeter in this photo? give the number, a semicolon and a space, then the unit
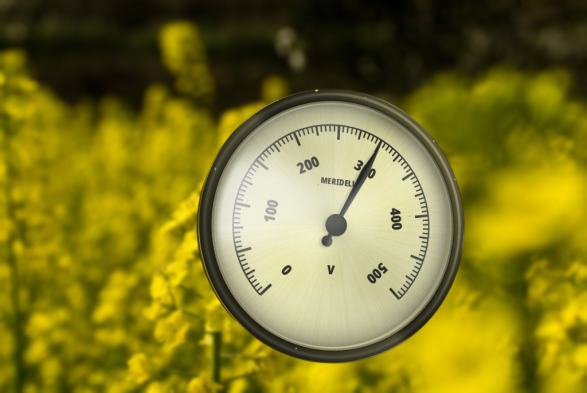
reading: 300; V
